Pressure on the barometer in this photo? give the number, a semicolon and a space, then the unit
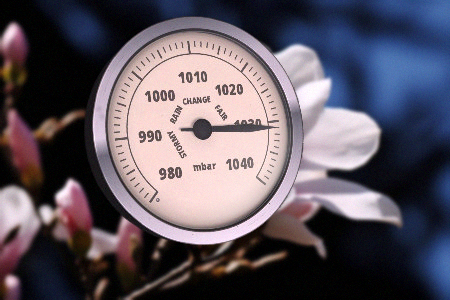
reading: 1031; mbar
